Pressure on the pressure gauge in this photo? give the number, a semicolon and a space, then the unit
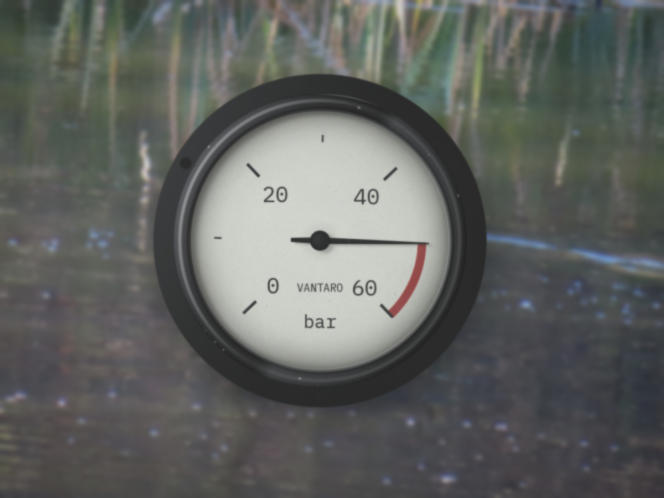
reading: 50; bar
